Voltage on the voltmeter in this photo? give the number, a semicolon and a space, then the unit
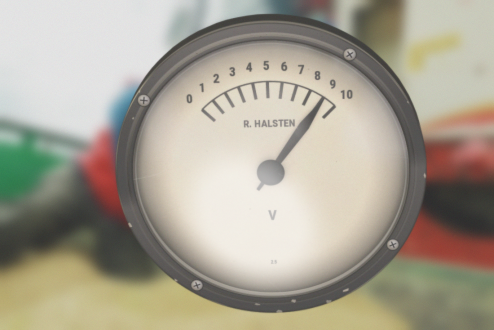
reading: 9; V
